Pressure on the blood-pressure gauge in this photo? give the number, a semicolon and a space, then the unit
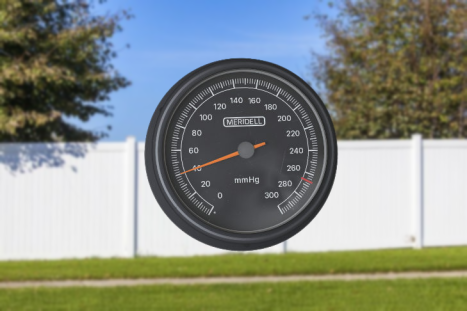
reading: 40; mmHg
